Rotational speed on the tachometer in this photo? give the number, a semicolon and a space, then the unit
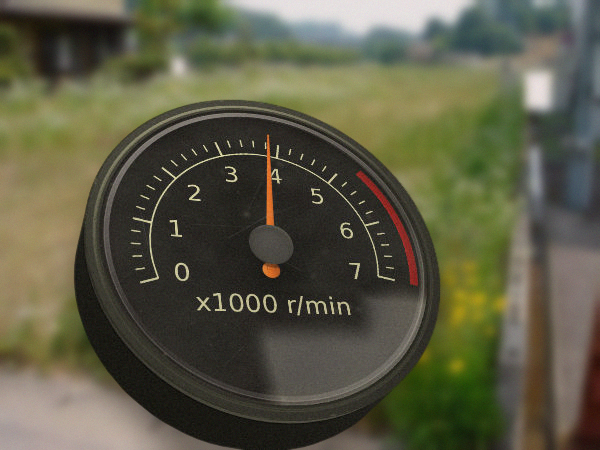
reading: 3800; rpm
